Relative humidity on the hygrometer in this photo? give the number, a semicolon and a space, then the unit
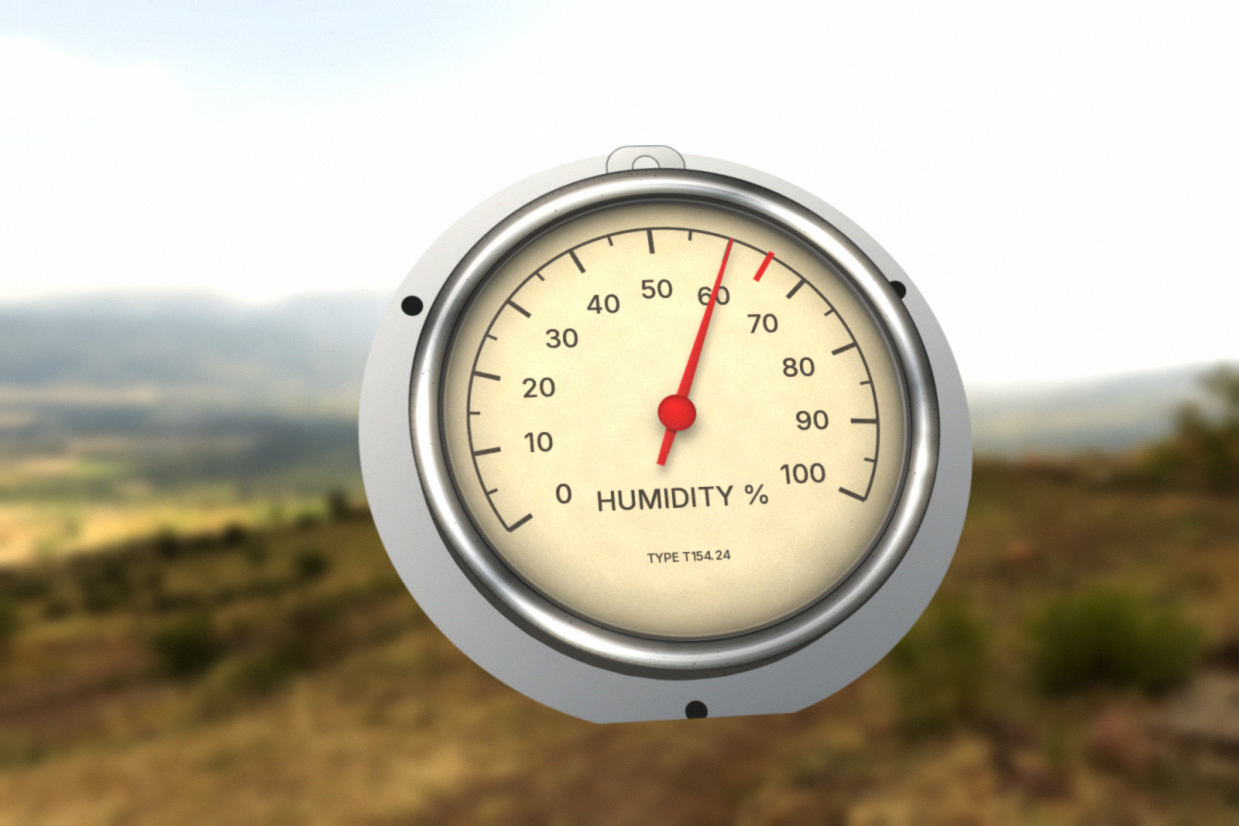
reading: 60; %
